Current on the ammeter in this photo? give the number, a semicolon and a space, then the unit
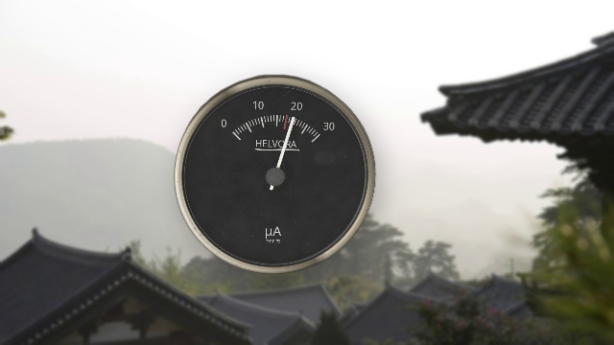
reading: 20; µA
